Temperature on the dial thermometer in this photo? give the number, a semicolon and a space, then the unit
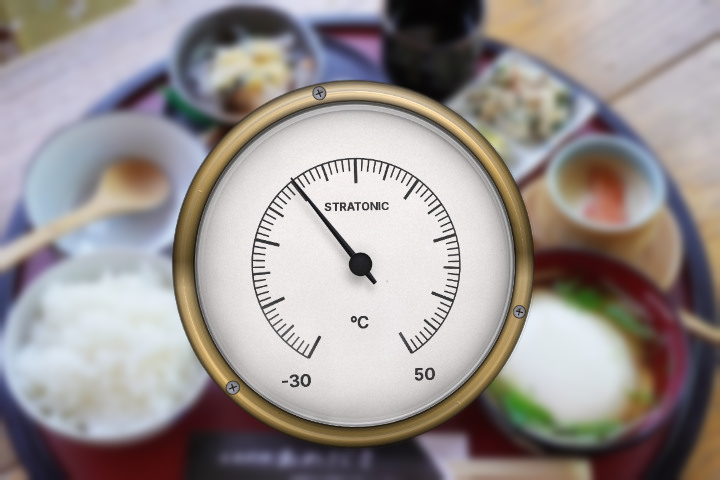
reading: 0; °C
